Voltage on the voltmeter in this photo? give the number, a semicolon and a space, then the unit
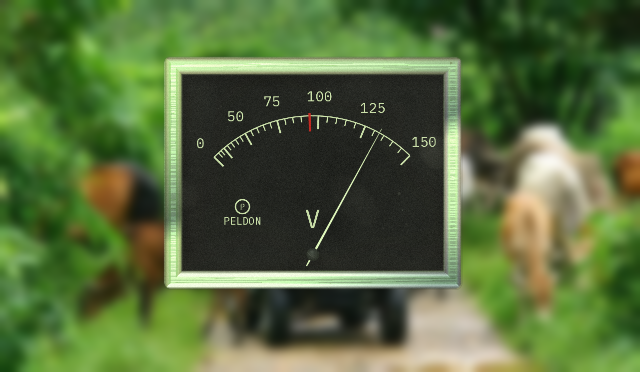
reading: 132.5; V
